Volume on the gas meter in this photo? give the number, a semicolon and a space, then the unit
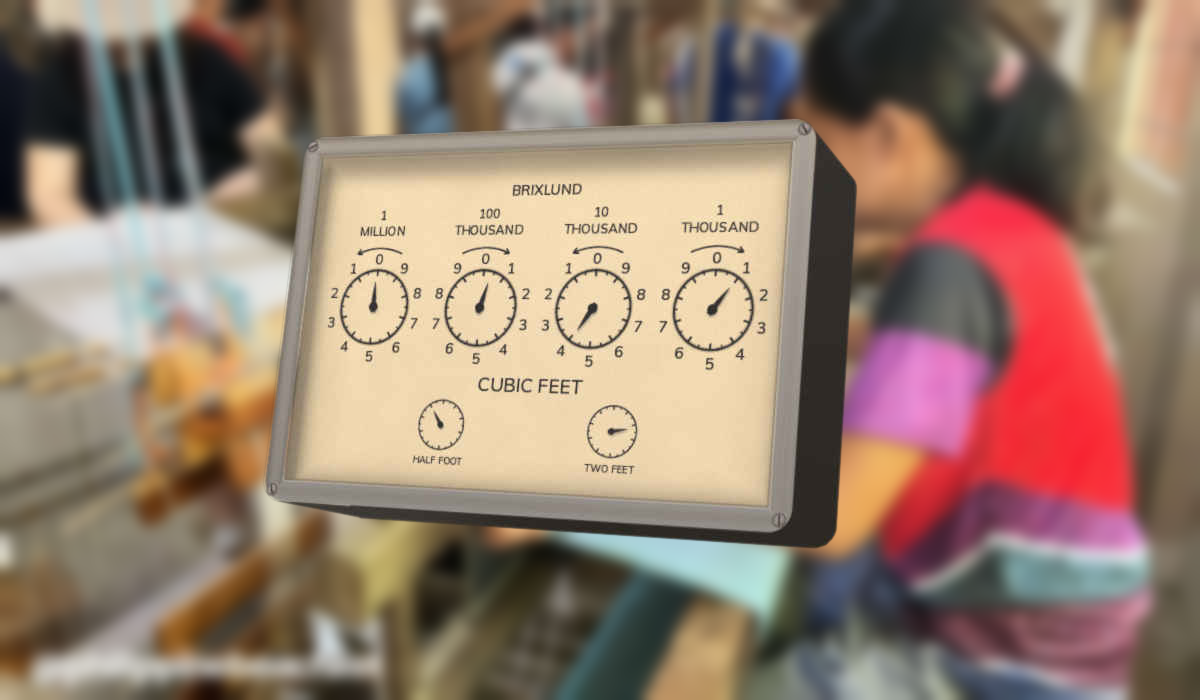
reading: 4100; ft³
